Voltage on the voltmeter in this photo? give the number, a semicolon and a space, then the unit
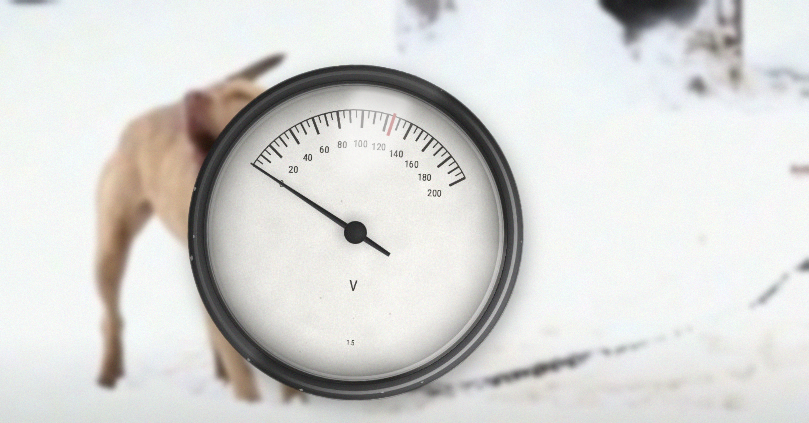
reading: 0; V
